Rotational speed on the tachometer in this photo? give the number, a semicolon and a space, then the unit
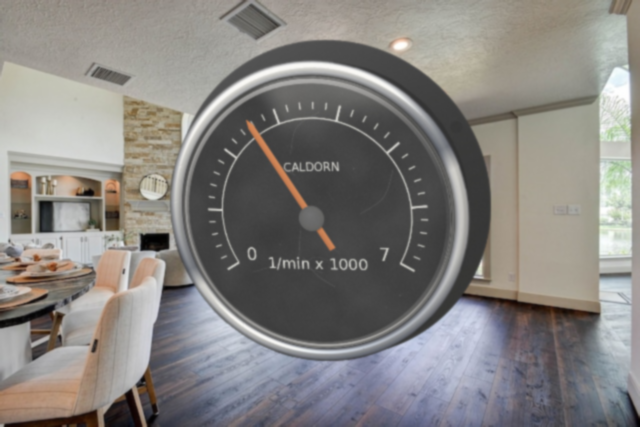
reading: 2600; rpm
